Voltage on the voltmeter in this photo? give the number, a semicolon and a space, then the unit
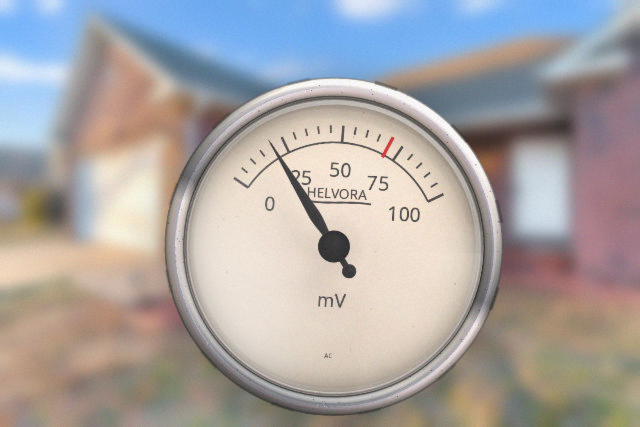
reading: 20; mV
